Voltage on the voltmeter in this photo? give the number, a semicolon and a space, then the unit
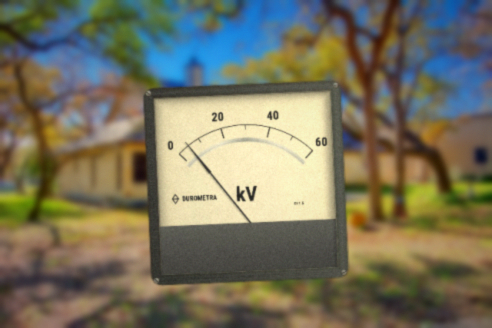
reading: 5; kV
